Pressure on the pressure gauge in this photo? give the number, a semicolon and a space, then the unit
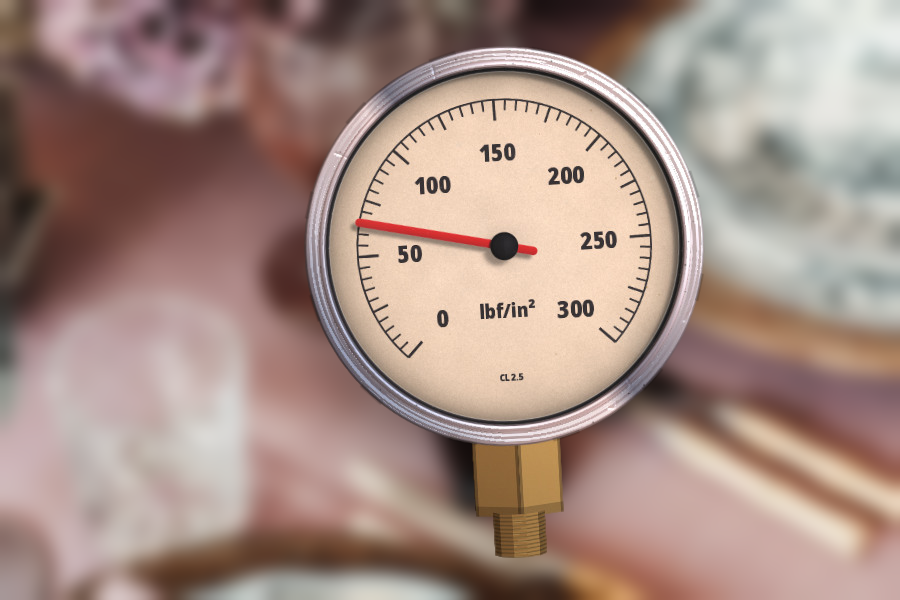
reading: 65; psi
